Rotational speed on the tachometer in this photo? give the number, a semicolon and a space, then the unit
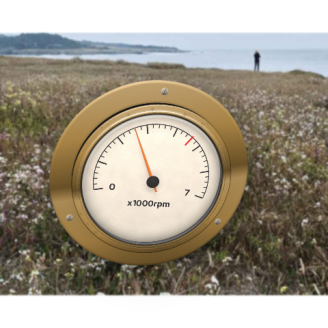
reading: 2600; rpm
